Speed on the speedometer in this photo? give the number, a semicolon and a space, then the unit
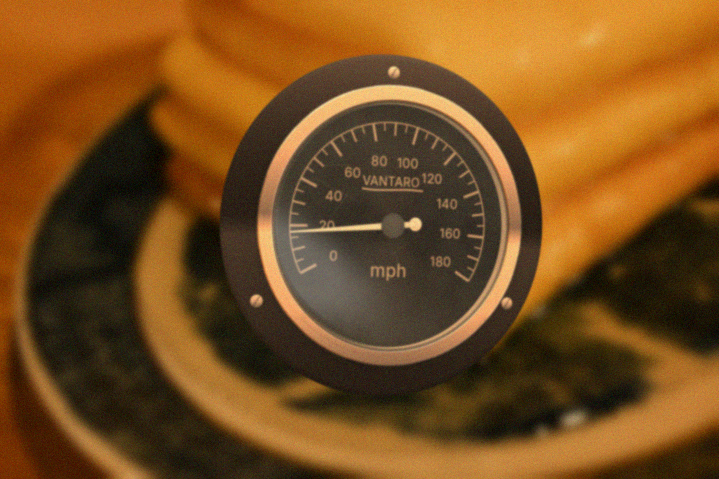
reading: 17.5; mph
